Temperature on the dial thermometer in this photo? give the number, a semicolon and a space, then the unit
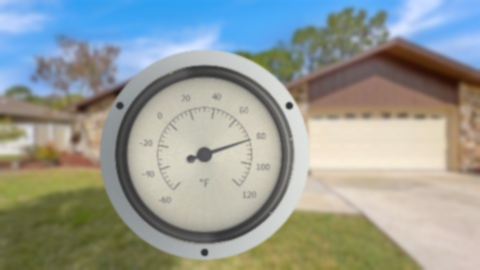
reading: 80; °F
